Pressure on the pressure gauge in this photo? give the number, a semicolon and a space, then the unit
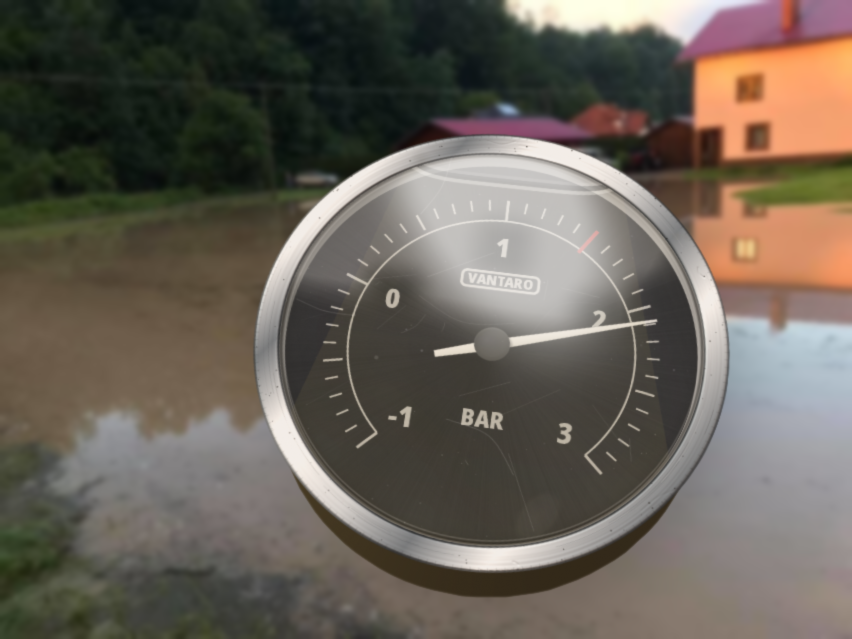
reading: 2.1; bar
